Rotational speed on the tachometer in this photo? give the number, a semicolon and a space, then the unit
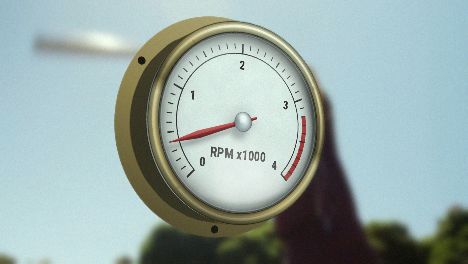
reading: 400; rpm
